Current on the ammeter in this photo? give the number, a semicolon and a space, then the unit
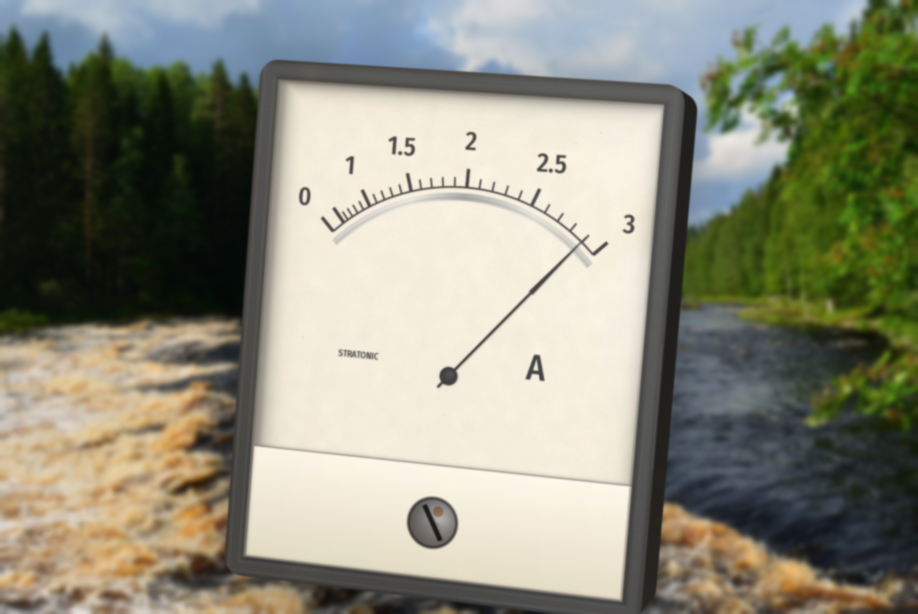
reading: 2.9; A
